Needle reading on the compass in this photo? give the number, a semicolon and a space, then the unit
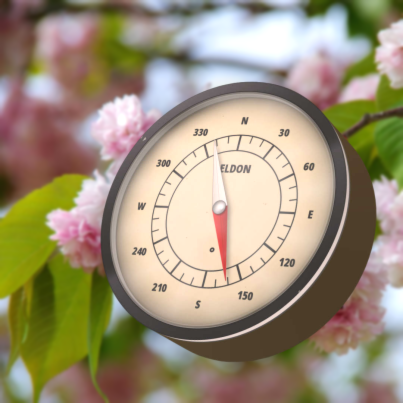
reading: 160; °
